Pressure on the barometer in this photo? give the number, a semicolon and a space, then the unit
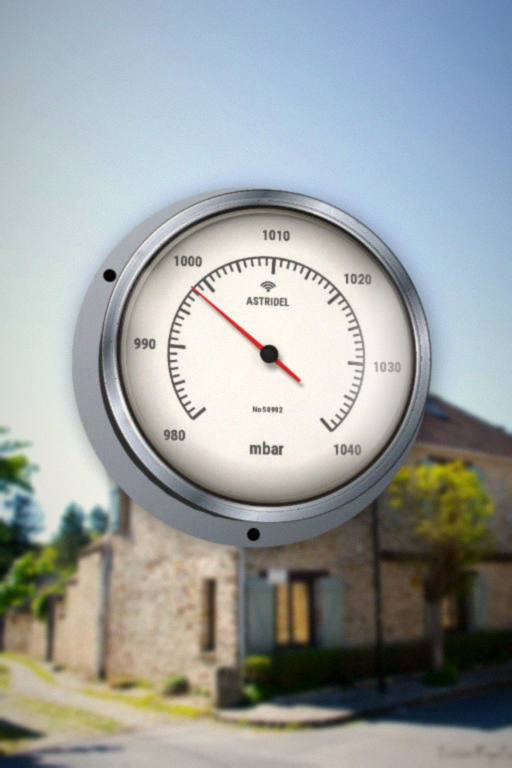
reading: 998; mbar
